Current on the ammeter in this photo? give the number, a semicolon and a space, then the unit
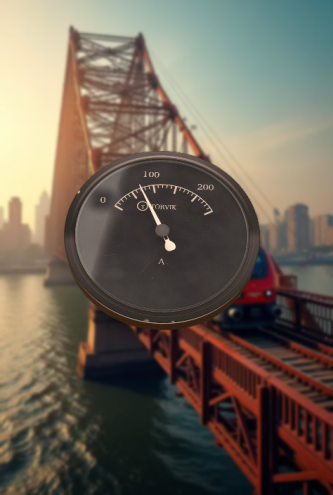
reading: 70; A
